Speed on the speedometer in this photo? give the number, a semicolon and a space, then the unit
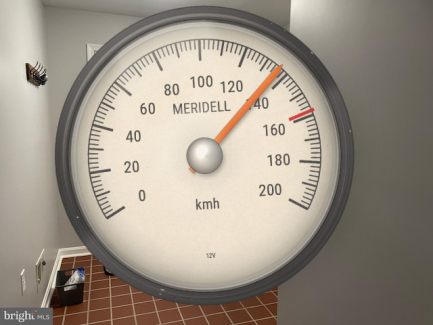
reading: 136; km/h
